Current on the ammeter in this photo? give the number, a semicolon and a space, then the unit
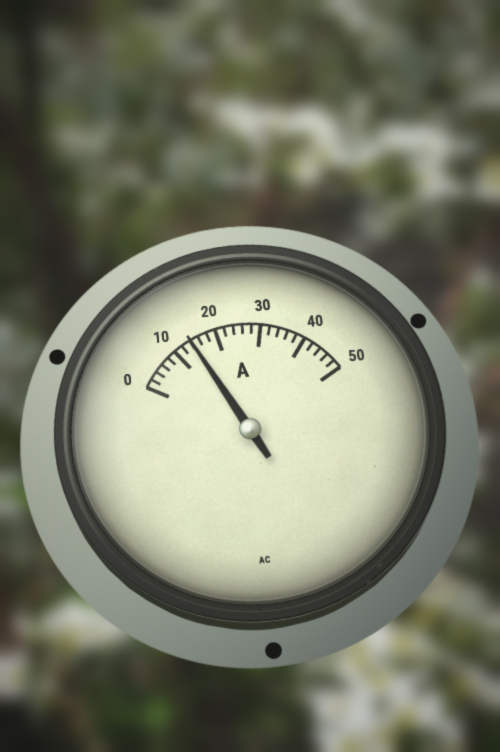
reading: 14; A
